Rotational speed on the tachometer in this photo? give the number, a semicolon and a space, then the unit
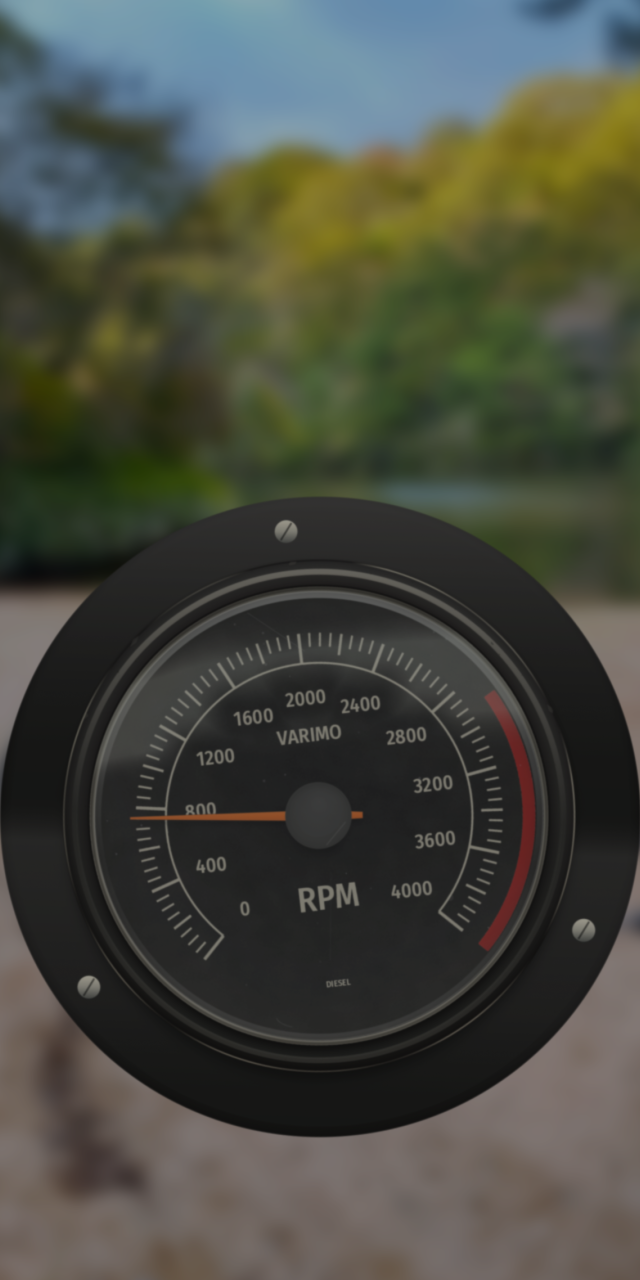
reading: 750; rpm
